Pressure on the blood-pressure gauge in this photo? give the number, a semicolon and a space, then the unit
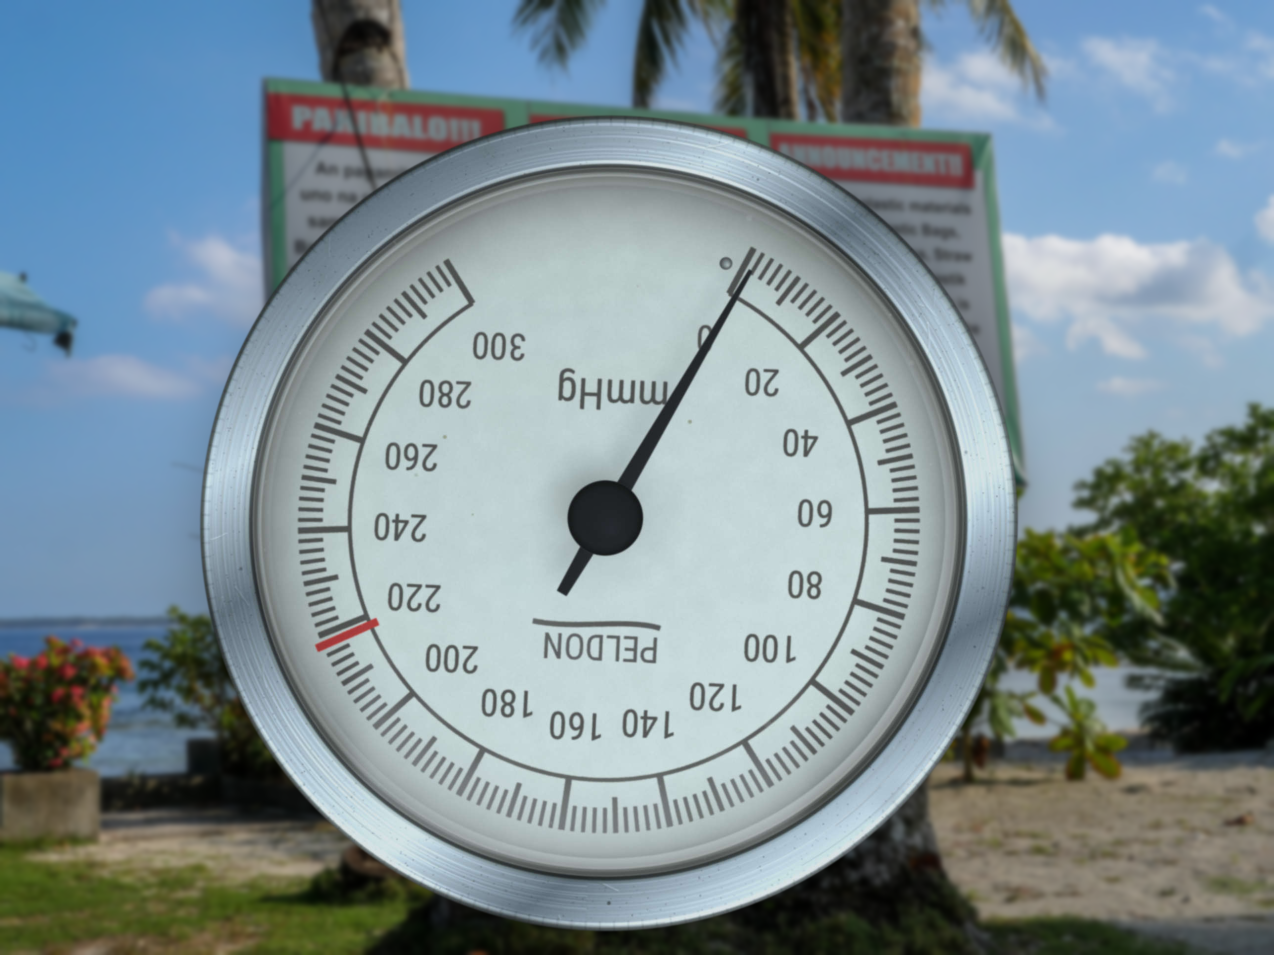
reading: 2; mmHg
